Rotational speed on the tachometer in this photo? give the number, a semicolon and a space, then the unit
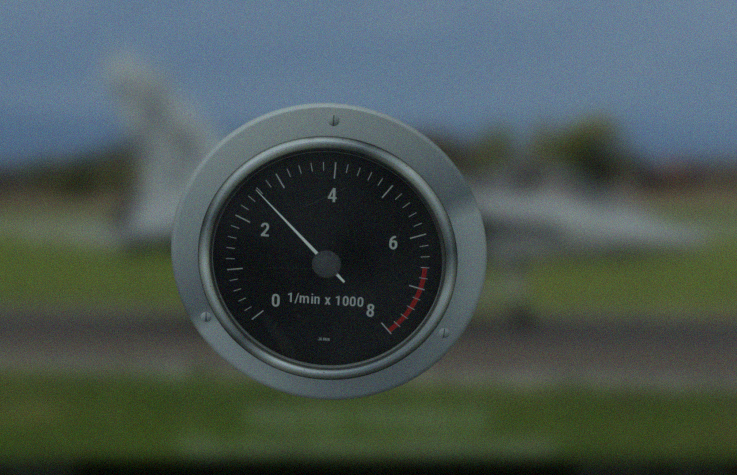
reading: 2600; rpm
